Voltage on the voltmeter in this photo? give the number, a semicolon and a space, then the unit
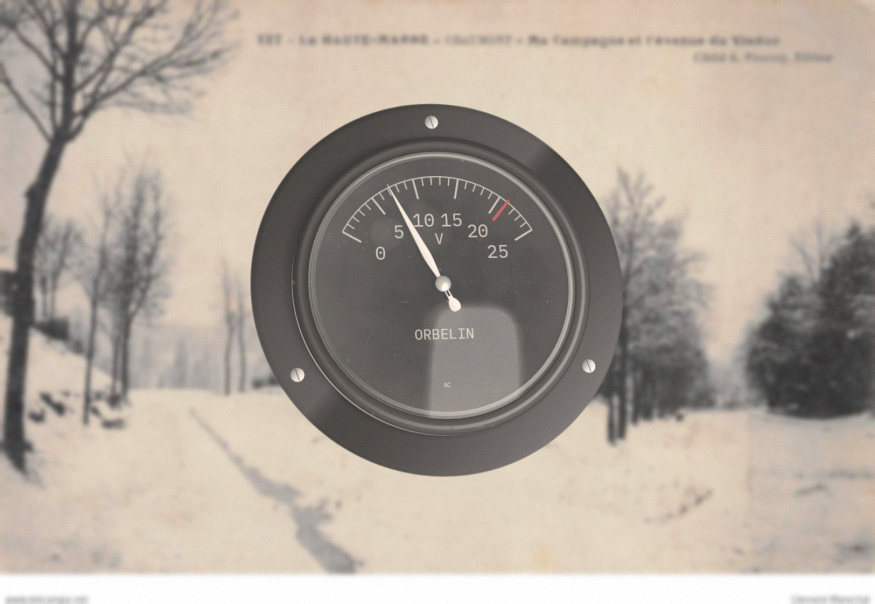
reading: 7; V
